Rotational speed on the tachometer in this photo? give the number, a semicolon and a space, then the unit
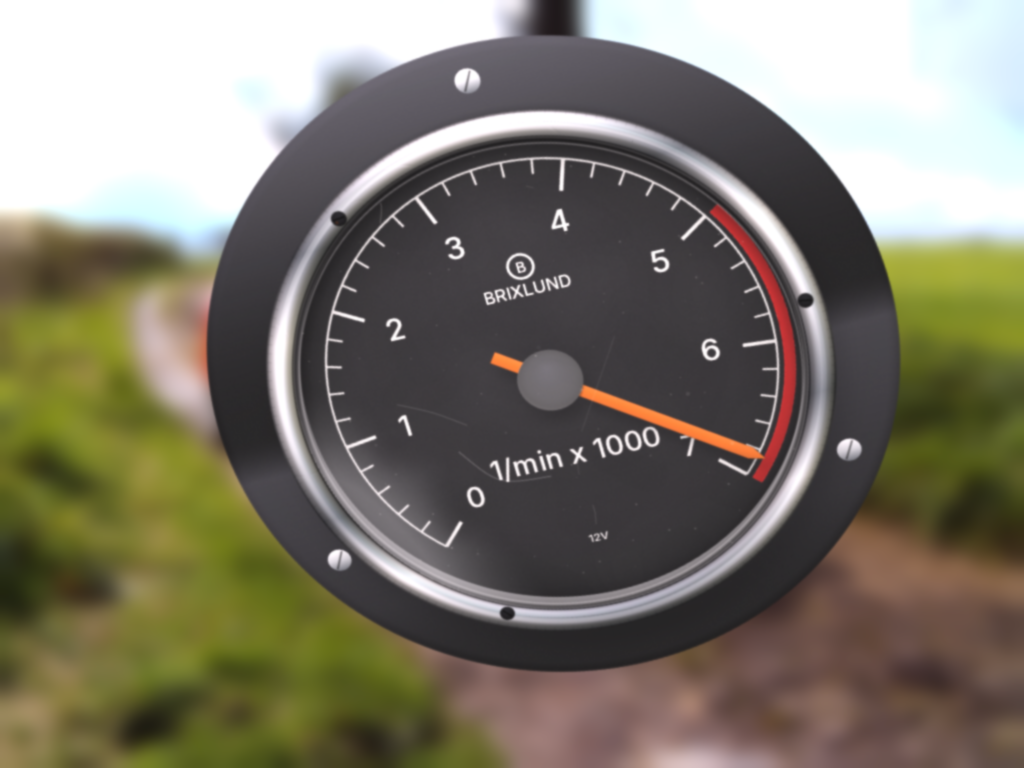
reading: 6800; rpm
